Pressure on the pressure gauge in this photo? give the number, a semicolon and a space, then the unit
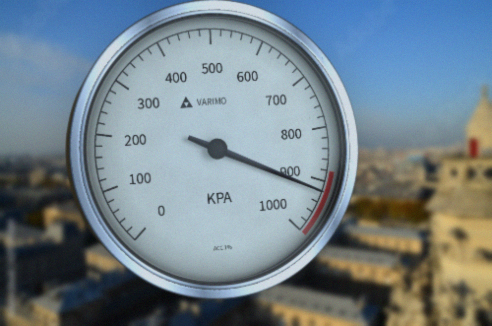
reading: 920; kPa
